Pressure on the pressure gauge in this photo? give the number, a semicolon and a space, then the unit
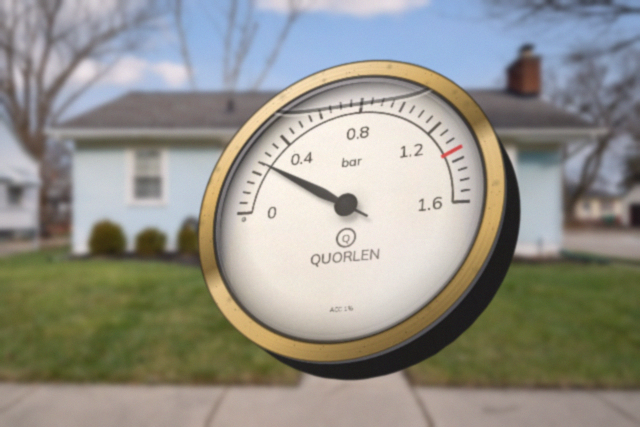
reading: 0.25; bar
